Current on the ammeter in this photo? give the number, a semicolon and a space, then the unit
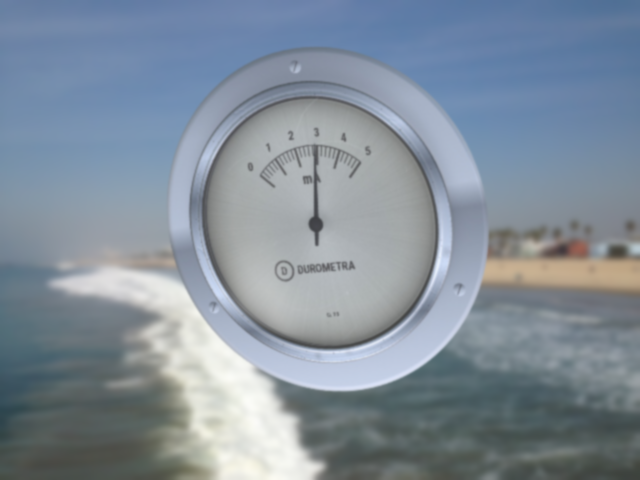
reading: 3; mA
